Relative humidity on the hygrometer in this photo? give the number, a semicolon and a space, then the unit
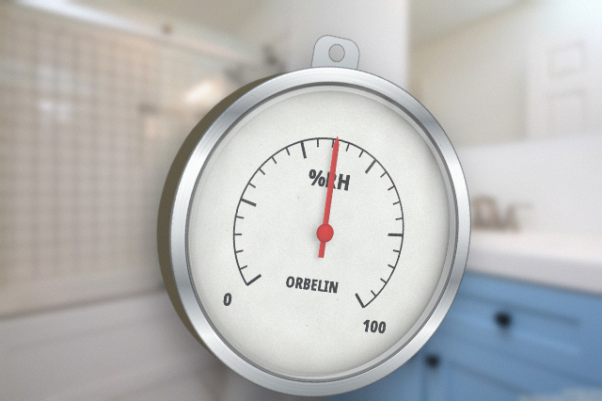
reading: 48; %
